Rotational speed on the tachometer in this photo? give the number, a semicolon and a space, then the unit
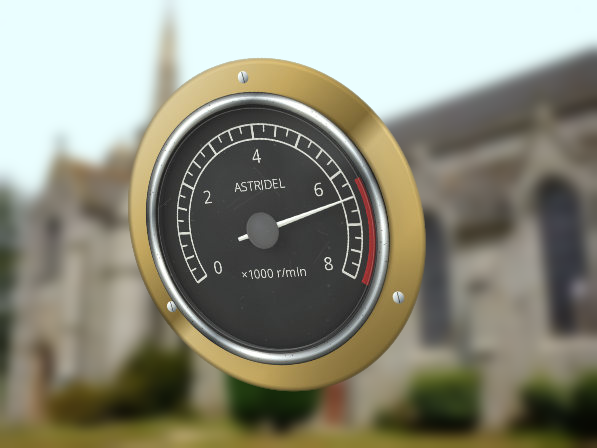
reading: 6500; rpm
